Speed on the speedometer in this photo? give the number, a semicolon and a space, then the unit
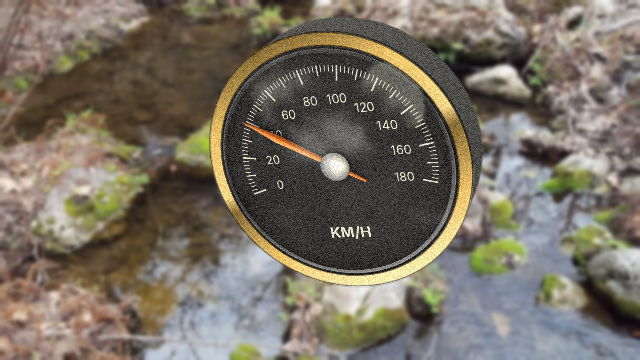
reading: 40; km/h
